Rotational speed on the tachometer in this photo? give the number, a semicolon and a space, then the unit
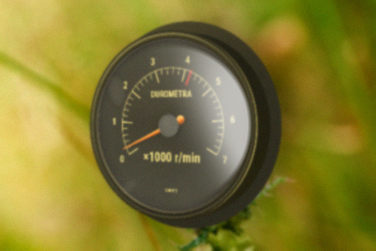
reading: 200; rpm
